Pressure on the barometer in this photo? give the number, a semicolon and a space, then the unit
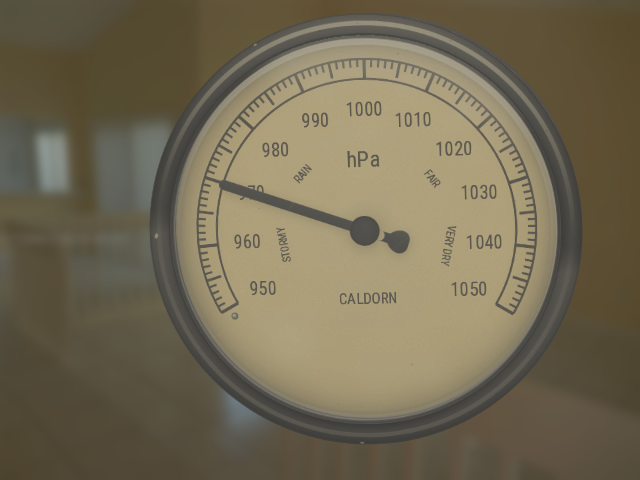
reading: 970; hPa
